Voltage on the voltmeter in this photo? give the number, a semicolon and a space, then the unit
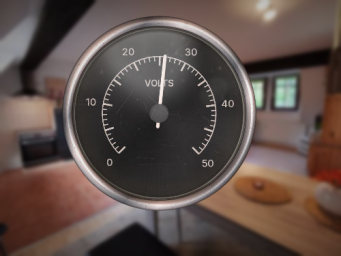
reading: 26; V
